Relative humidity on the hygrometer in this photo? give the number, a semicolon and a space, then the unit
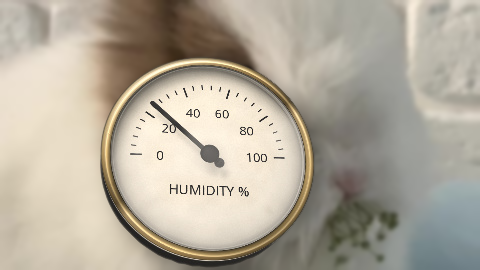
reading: 24; %
